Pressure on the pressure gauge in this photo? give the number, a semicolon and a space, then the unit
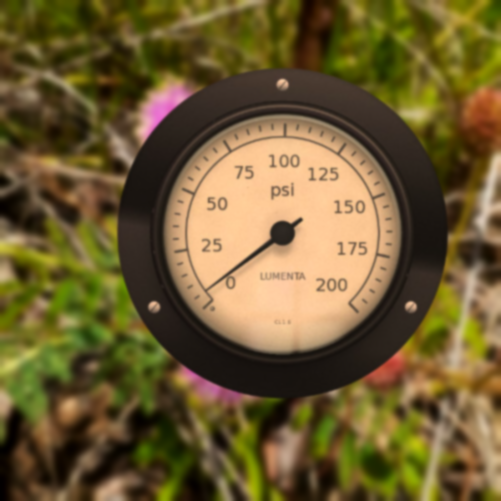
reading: 5; psi
